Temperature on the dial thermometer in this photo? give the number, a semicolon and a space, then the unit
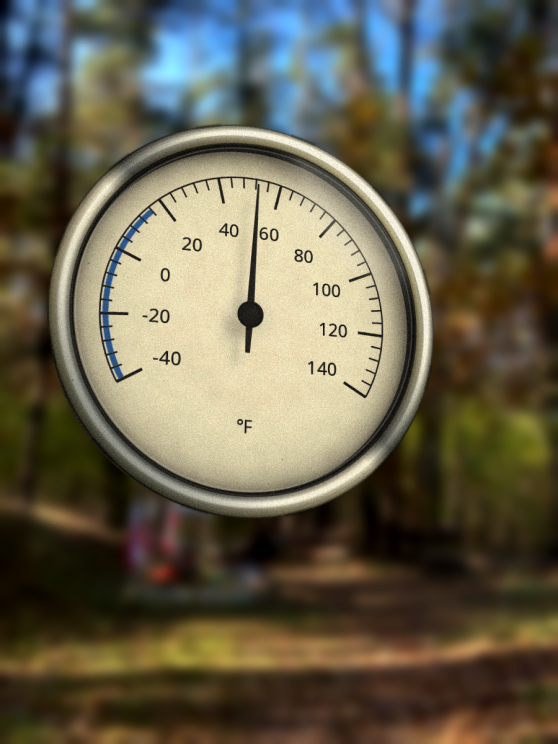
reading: 52; °F
